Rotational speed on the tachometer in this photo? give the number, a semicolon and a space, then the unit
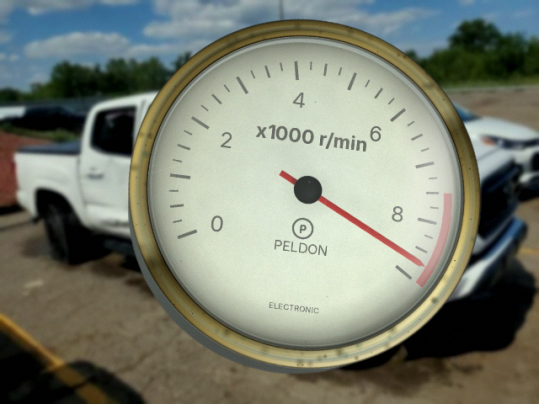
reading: 8750; rpm
